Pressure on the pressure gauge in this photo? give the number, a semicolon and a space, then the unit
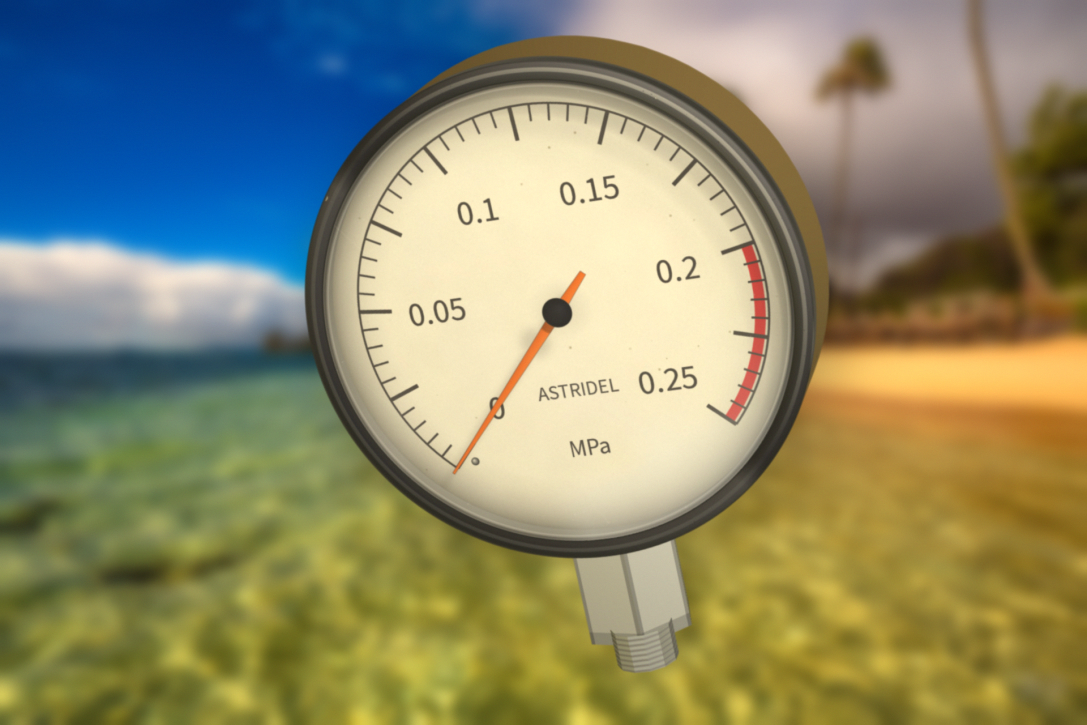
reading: 0; MPa
